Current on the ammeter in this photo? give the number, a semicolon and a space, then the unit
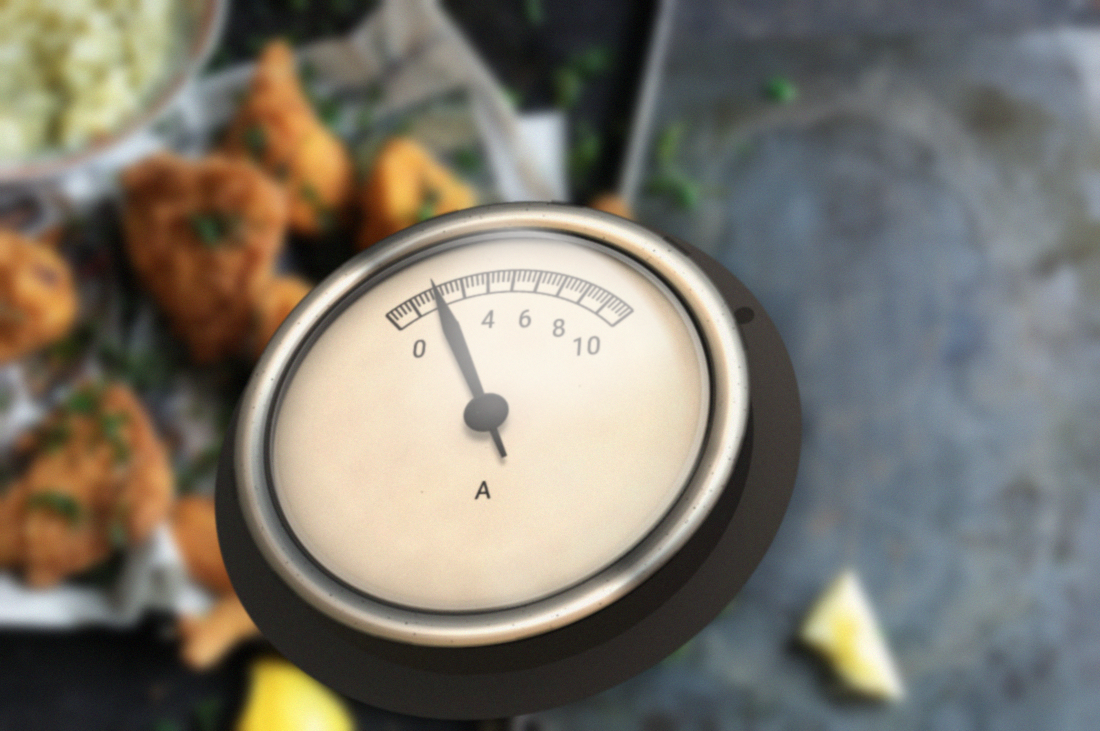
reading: 2; A
